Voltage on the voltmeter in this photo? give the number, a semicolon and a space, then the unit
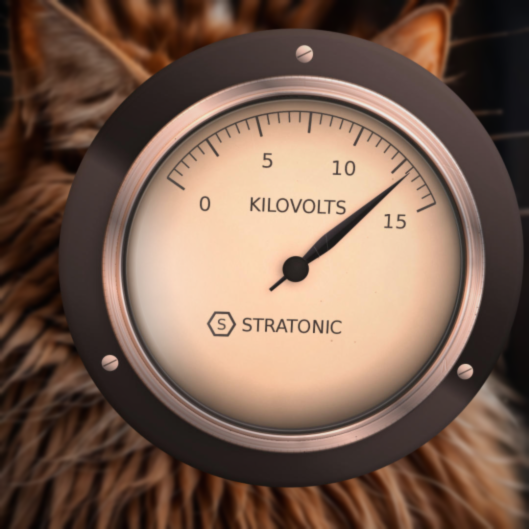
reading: 13; kV
